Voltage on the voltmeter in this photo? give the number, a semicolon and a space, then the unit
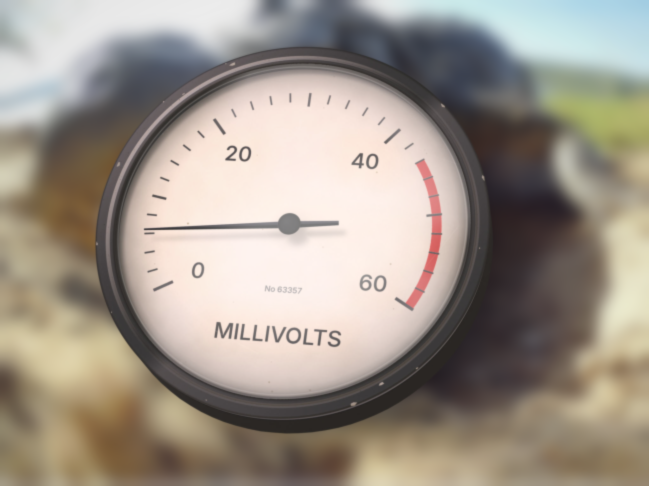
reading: 6; mV
